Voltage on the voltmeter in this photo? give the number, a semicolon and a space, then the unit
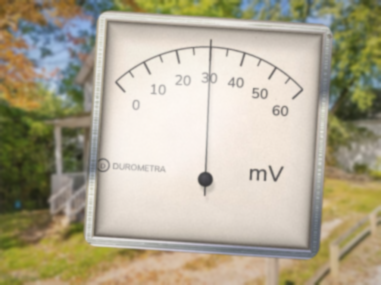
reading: 30; mV
